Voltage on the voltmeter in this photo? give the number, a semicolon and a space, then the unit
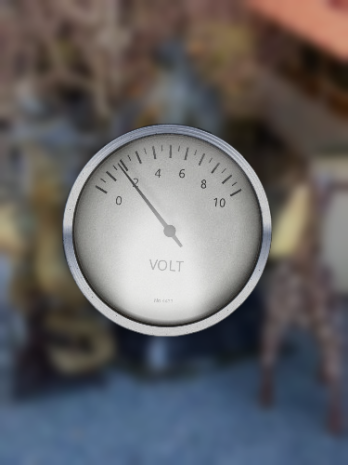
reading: 1.75; V
